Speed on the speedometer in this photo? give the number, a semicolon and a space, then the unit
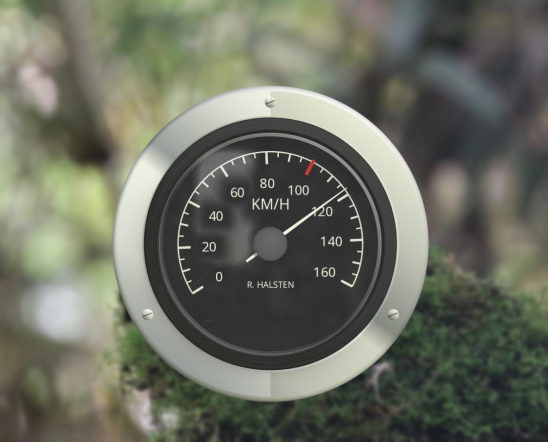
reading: 117.5; km/h
